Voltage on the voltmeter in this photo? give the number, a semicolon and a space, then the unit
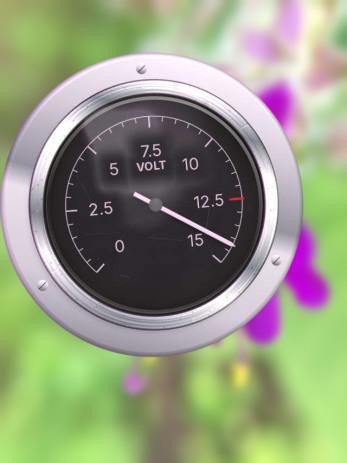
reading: 14.25; V
